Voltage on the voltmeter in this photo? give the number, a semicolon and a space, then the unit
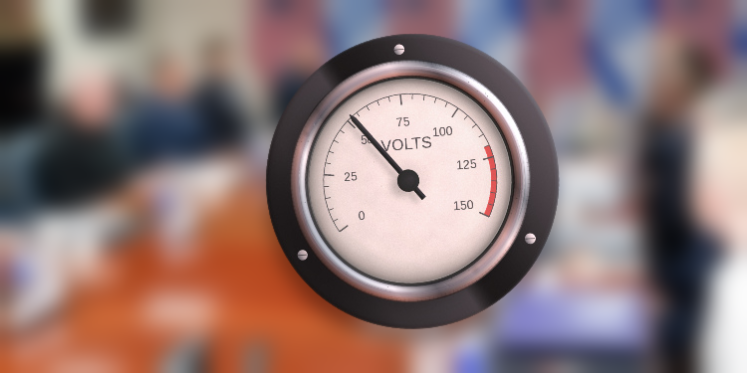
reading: 52.5; V
